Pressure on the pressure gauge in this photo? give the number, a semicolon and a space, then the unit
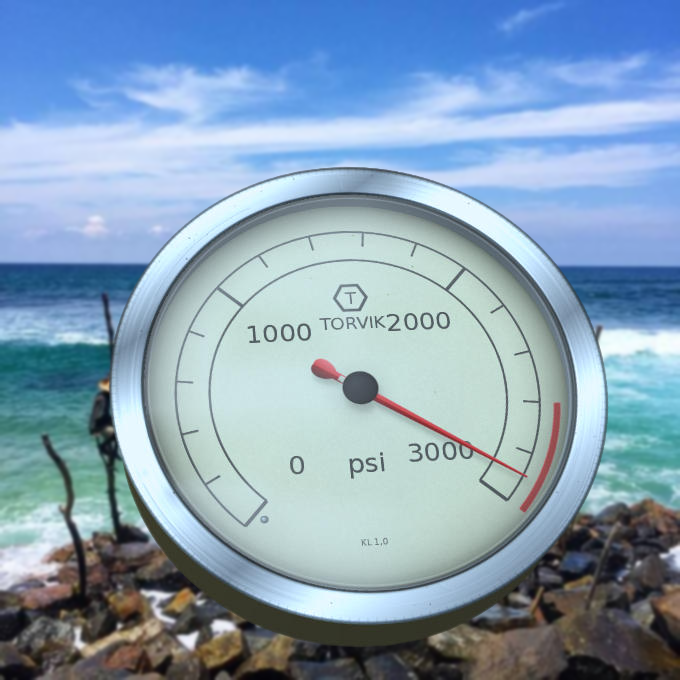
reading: 2900; psi
